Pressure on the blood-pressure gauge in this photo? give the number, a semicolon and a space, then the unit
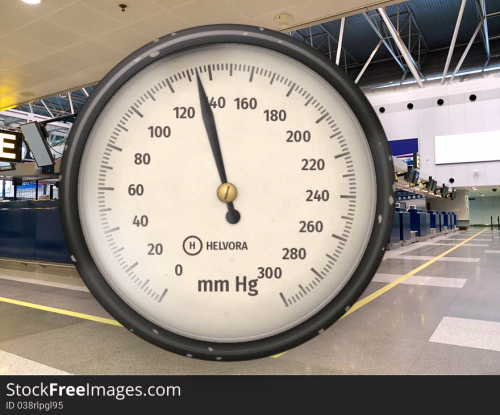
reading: 134; mmHg
